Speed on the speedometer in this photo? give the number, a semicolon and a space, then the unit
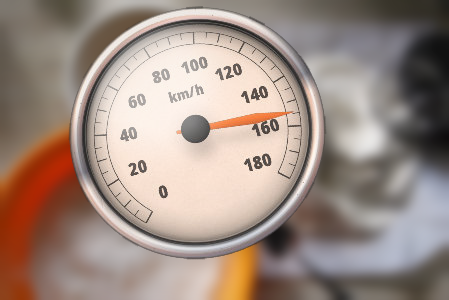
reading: 155; km/h
